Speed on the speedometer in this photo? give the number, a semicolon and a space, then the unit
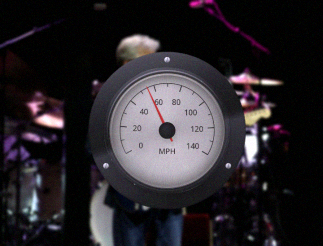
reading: 55; mph
